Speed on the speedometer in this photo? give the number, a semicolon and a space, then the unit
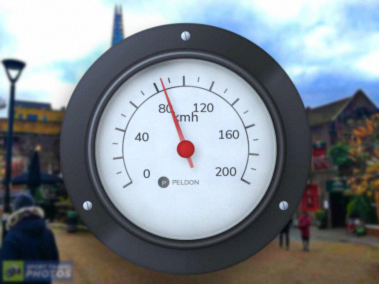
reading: 85; km/h
